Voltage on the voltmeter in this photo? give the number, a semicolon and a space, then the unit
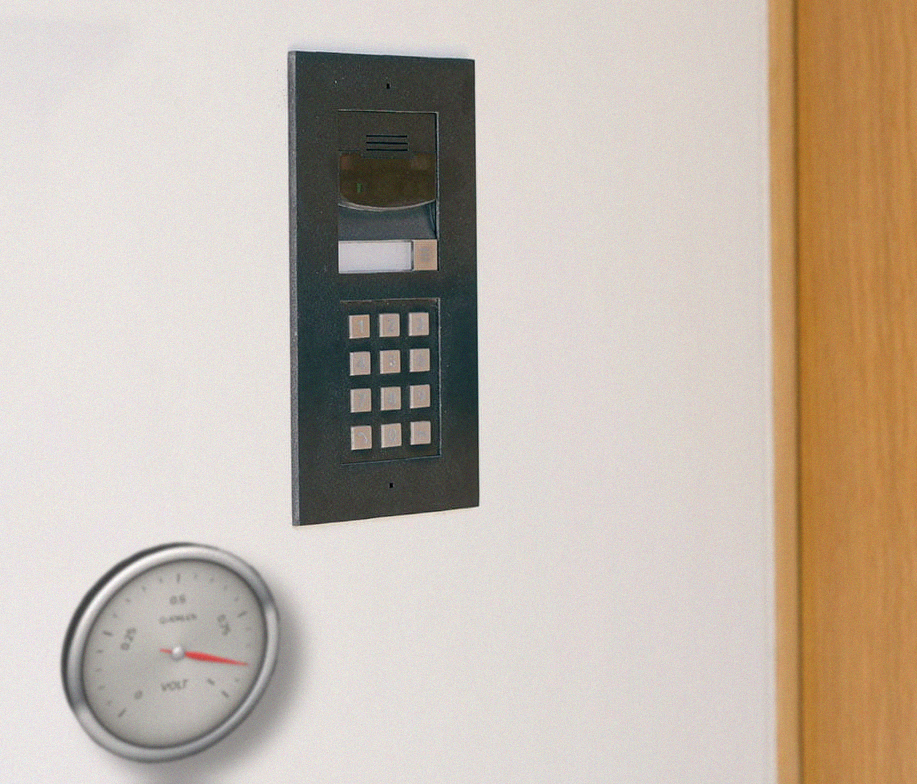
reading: 0.9; V
